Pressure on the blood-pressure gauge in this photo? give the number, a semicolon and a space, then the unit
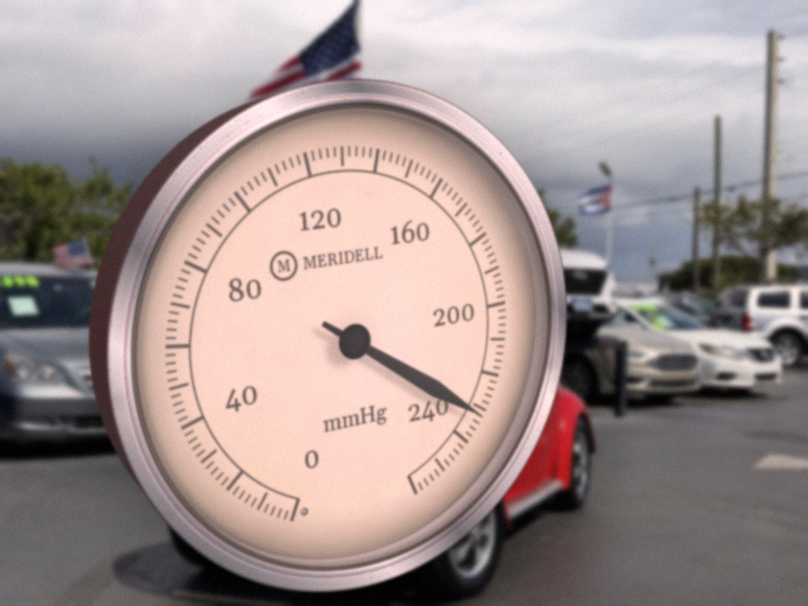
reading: 232; mmHg
